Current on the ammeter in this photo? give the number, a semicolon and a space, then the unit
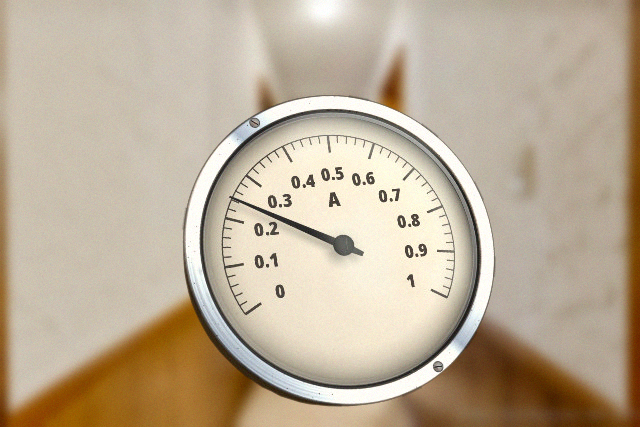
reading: 0.24; A
